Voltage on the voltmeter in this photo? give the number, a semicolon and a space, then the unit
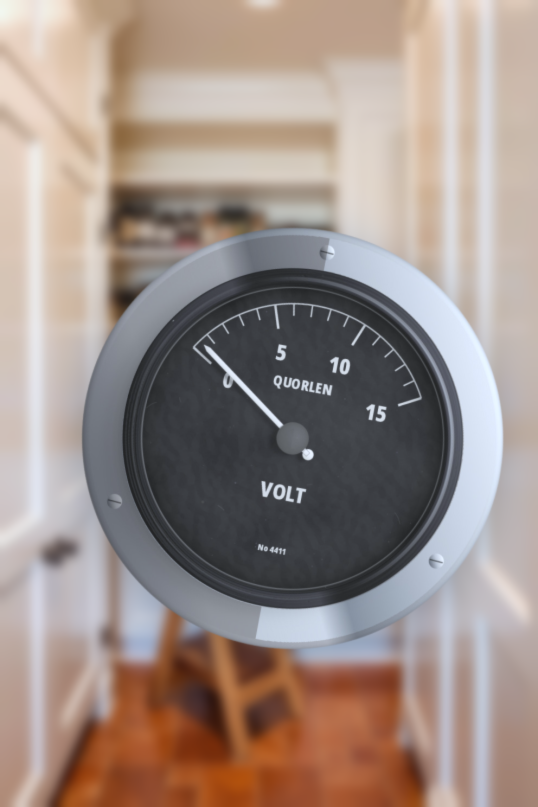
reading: 0.5; V
